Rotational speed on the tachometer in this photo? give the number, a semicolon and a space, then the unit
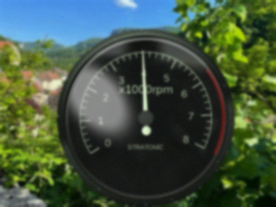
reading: 4000; rpm
